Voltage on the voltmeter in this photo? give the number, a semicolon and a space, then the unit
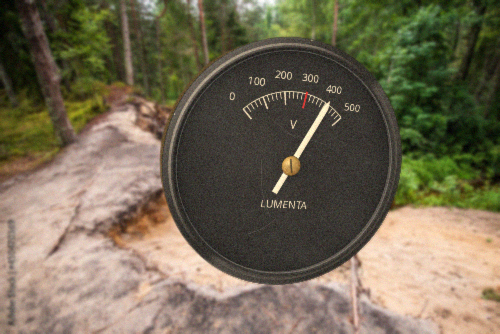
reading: 400; V
